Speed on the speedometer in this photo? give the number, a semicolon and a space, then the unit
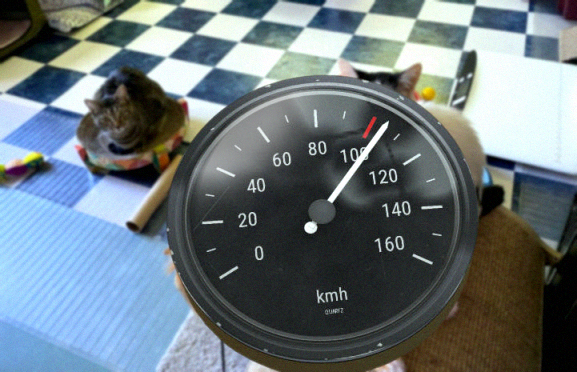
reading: 105; km/h
